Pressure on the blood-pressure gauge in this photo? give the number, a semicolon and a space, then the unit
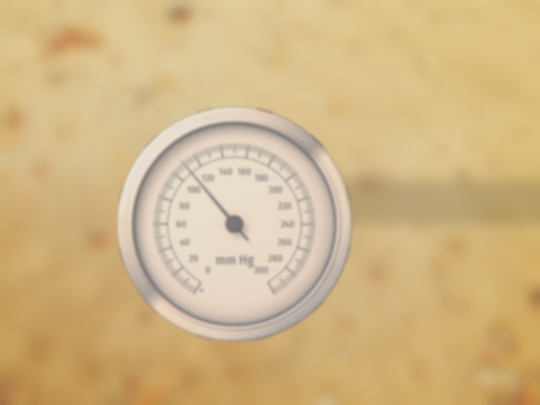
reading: 110; mmHg
